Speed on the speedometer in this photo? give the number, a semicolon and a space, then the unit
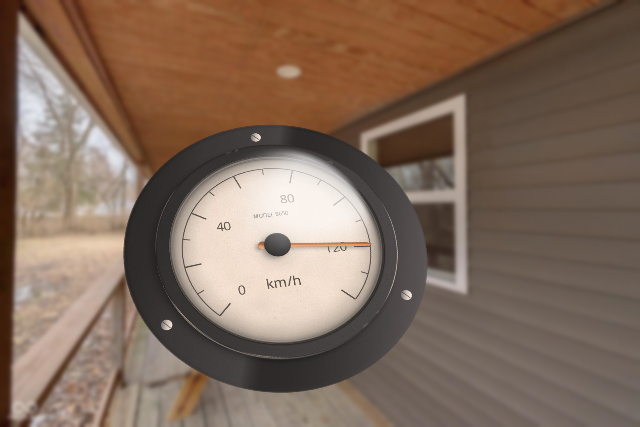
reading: 120; km/h
